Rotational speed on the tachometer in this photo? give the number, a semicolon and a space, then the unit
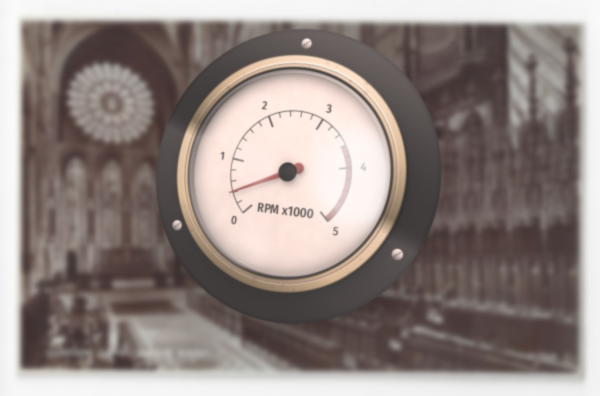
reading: 400; rpm
